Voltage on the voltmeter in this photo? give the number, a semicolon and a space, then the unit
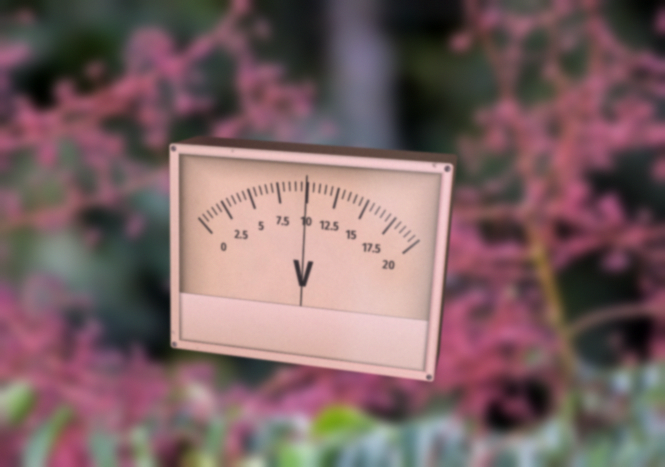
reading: 10; V
